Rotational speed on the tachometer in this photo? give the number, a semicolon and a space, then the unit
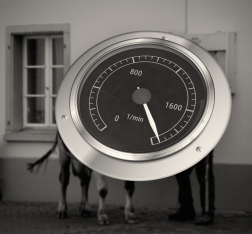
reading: 1950; rpm
